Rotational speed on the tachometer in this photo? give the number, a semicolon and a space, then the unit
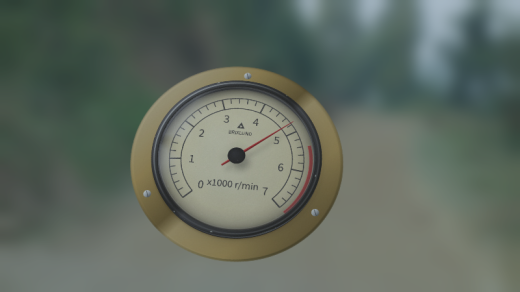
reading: 4800; rpm
